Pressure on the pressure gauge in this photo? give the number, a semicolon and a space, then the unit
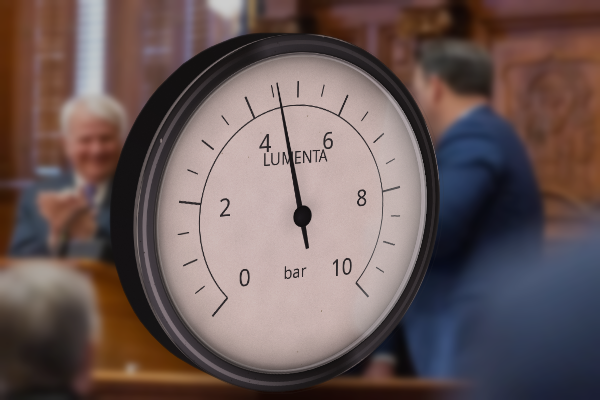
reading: 4.5; bar
